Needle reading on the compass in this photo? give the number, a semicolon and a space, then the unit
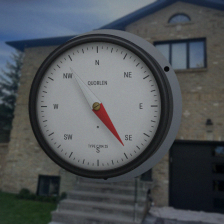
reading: 145; °
